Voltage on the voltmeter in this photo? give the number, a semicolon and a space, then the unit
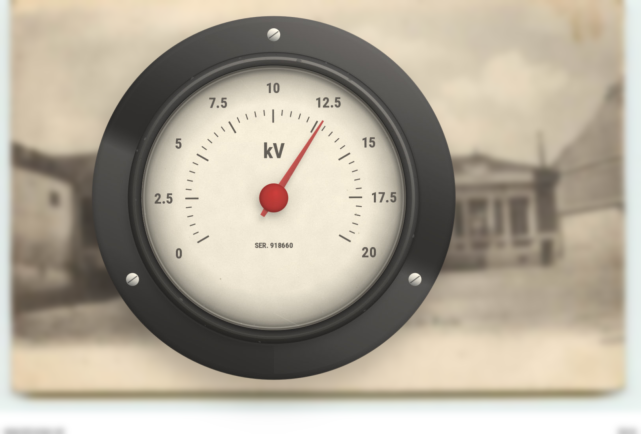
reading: 12.75; kV
